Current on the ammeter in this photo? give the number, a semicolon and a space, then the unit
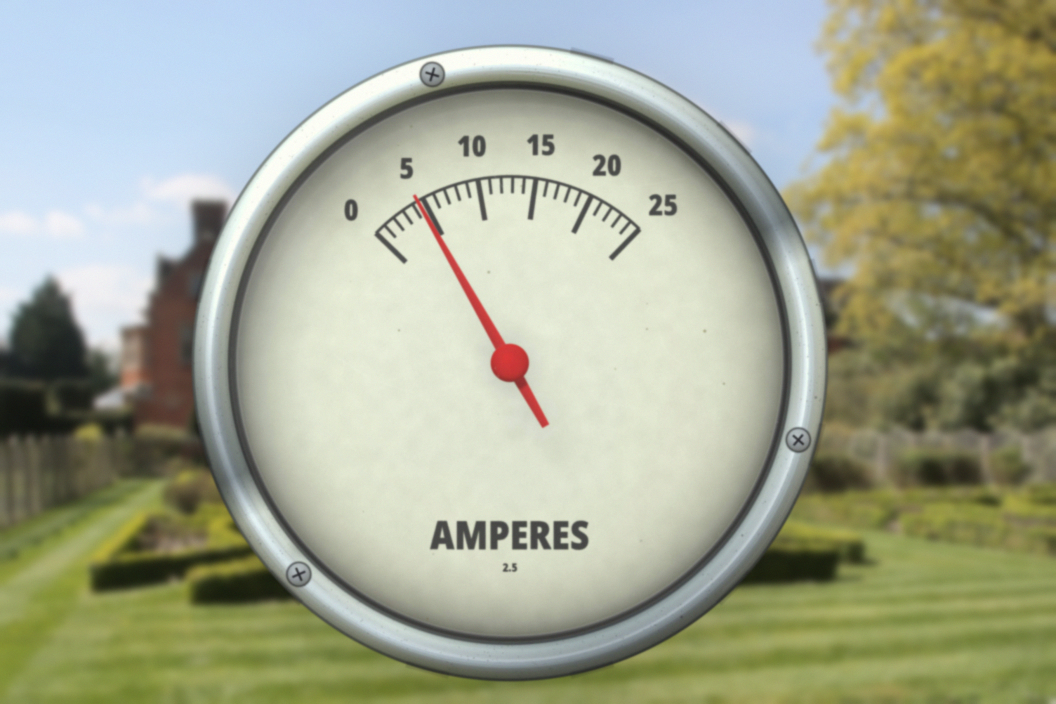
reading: 4.5; A
